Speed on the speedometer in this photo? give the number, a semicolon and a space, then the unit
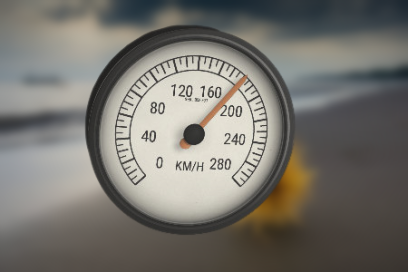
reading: 180; km/h
